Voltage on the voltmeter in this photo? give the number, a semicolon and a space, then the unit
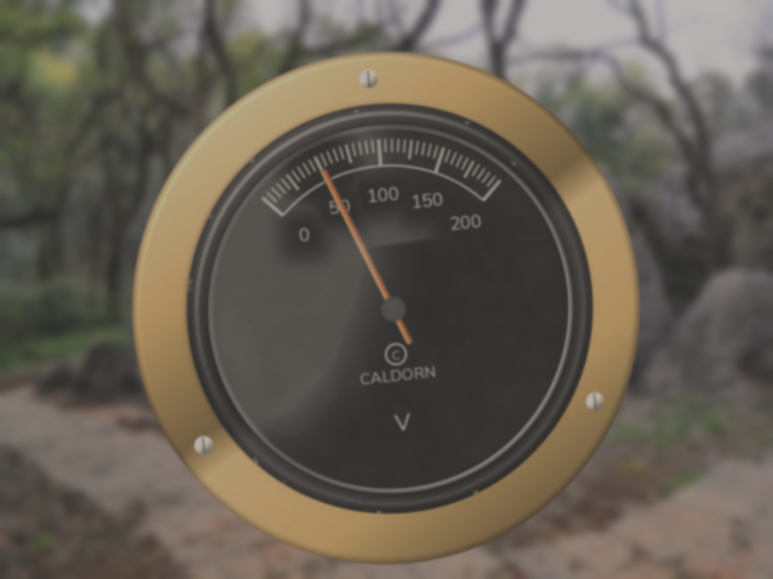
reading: 50; V
